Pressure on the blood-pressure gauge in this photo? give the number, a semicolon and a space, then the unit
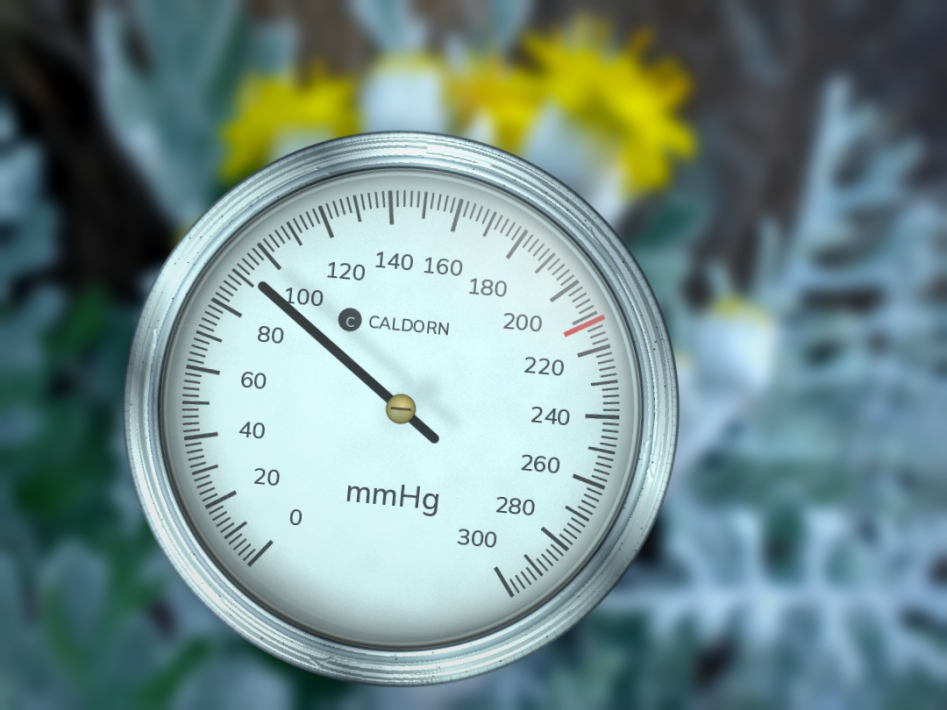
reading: 92; mmHg
